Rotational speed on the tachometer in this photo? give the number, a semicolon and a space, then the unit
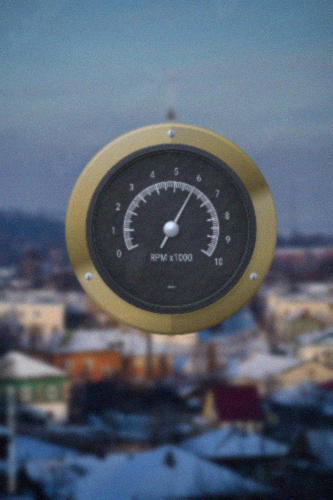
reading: 6000; rpm
